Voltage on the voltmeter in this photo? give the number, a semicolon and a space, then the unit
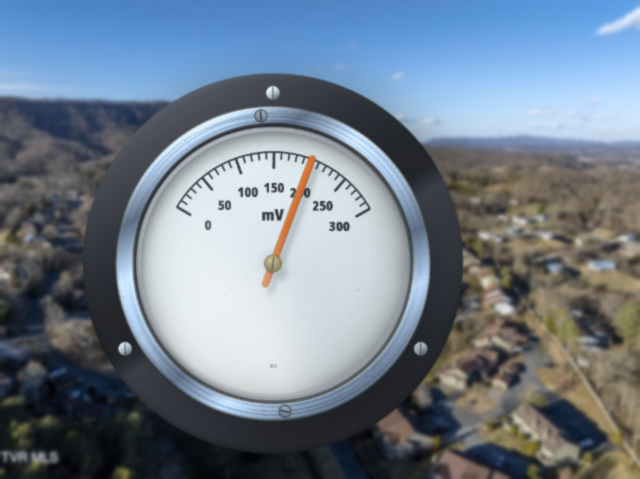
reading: 200; mV
